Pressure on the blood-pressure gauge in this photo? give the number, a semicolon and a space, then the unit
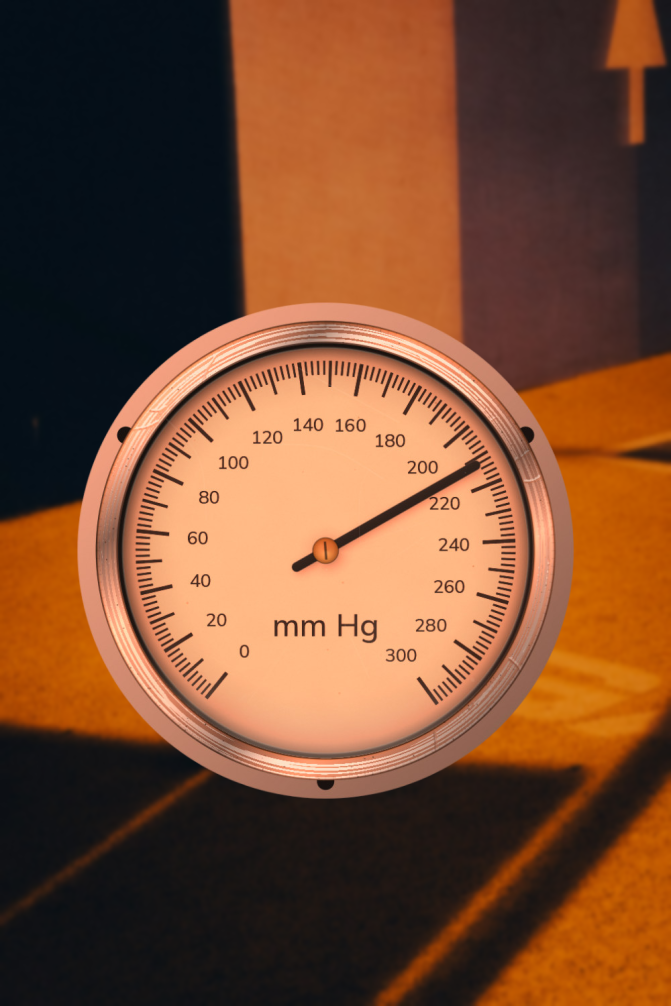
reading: 212; mmHg
